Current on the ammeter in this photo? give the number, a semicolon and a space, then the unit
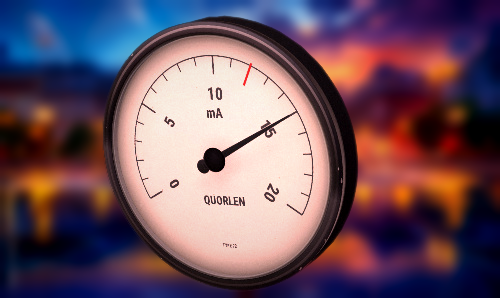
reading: 15; mA
